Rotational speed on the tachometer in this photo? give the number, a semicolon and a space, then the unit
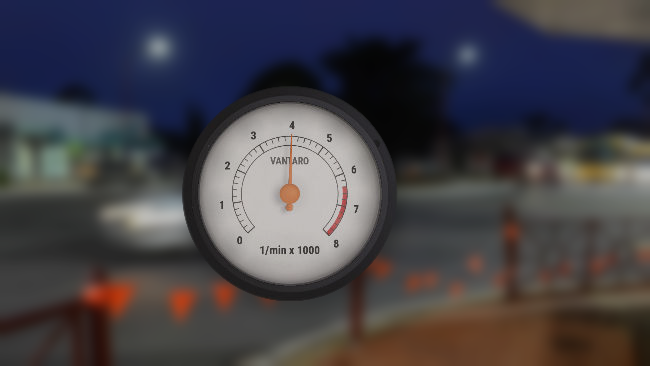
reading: 4000; rpm
